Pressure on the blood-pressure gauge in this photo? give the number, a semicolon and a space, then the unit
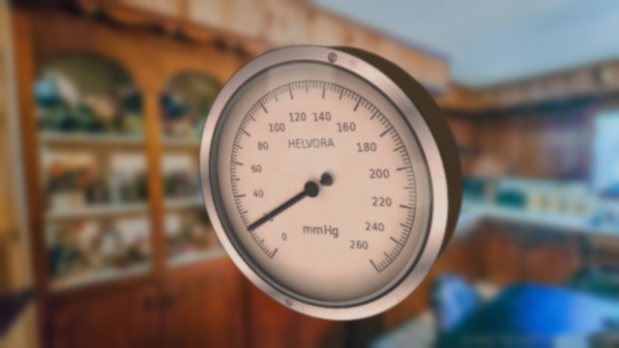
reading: 20; mmHg
